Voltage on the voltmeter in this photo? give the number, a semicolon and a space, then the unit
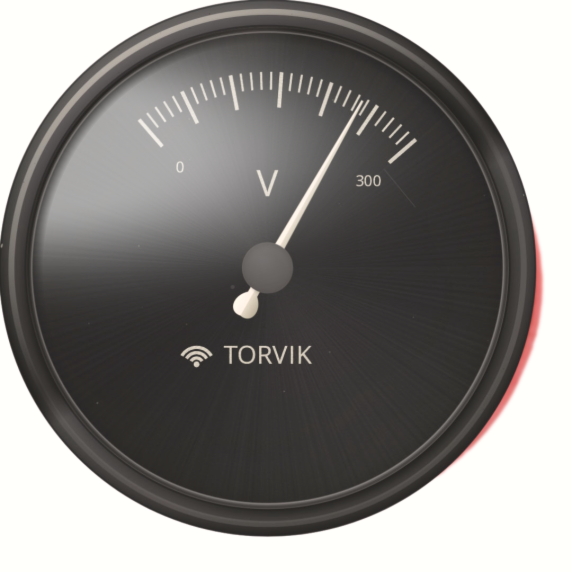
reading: 235; V
